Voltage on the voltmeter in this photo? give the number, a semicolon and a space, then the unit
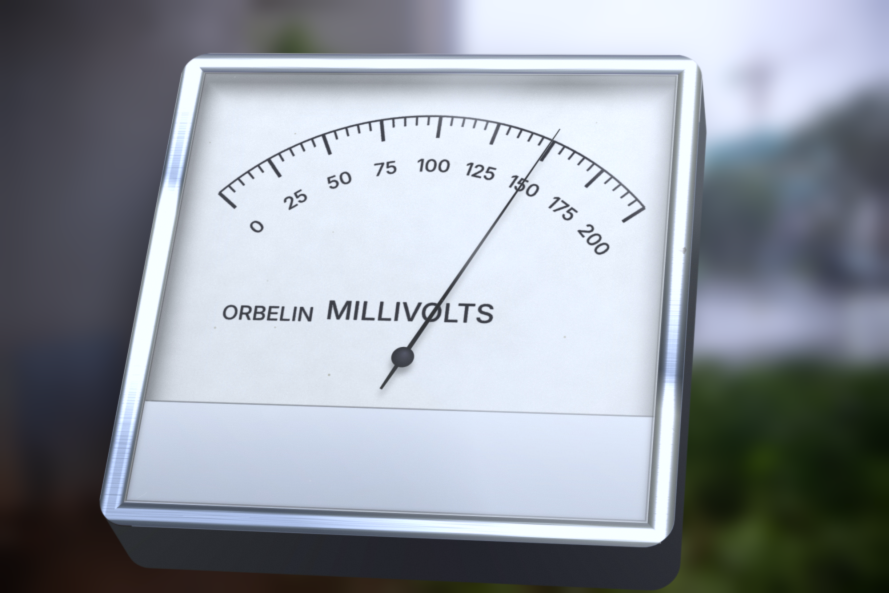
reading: 150; mV
